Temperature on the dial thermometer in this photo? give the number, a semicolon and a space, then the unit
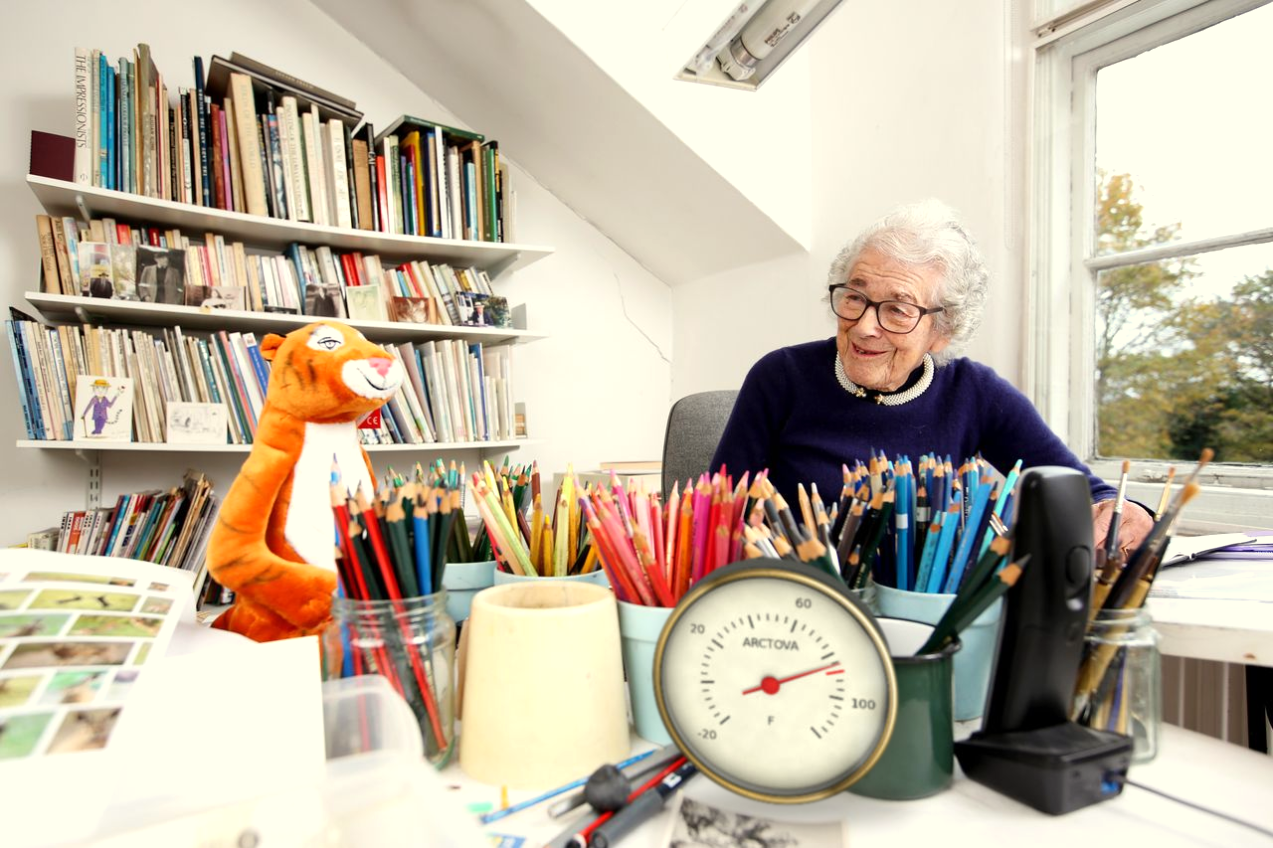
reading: 84; °F
